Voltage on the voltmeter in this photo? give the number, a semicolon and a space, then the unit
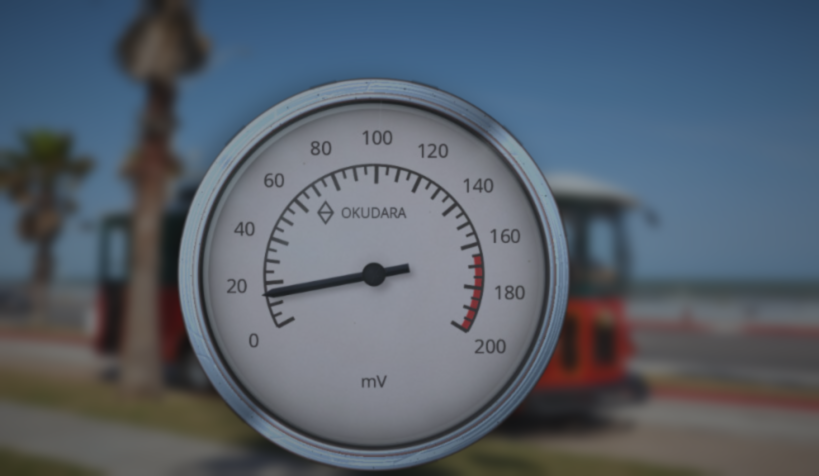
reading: 15; mV
